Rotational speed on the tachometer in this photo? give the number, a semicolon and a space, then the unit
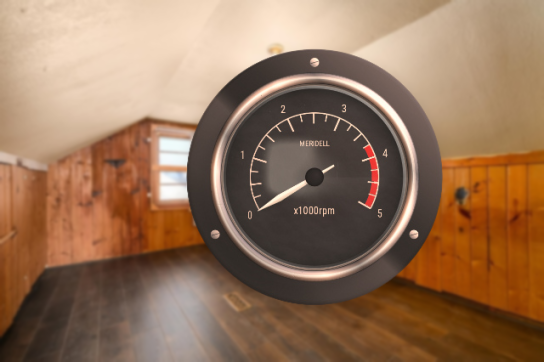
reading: 0; rpm
